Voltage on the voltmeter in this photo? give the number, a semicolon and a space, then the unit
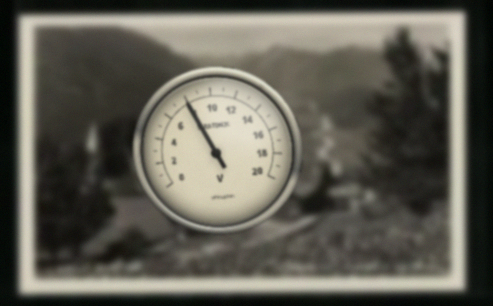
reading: 8; V
